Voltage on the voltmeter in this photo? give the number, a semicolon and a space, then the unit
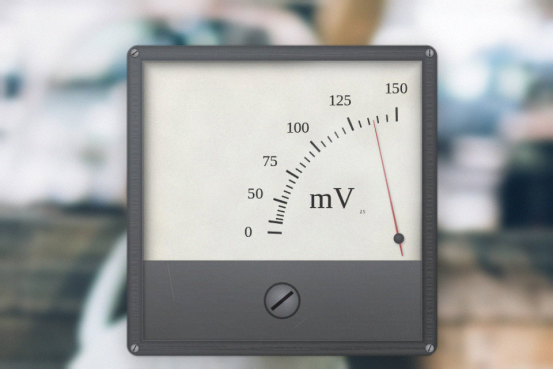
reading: 137.5; mV
